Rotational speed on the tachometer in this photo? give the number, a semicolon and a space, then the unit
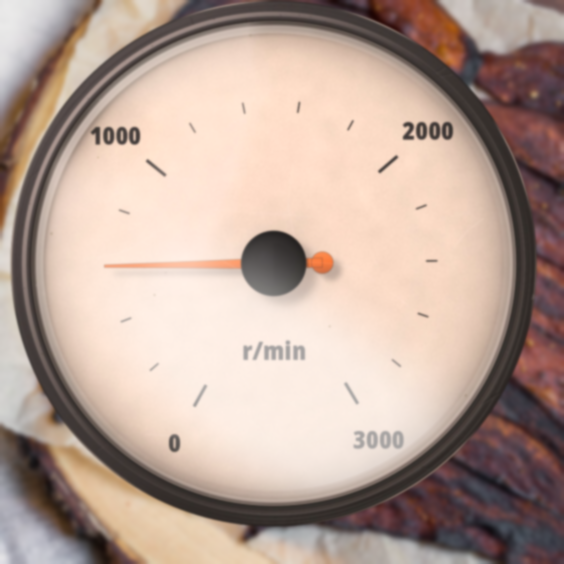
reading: 600; rpm
